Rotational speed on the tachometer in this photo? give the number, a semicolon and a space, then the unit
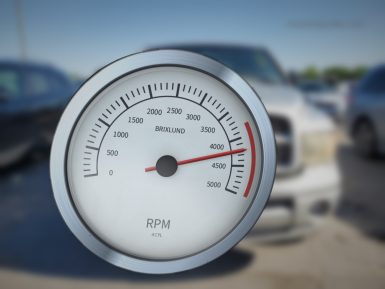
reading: 4200; rpm
